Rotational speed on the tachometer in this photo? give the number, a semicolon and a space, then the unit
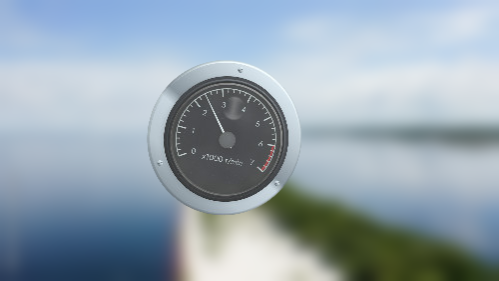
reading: 2400; rpm
